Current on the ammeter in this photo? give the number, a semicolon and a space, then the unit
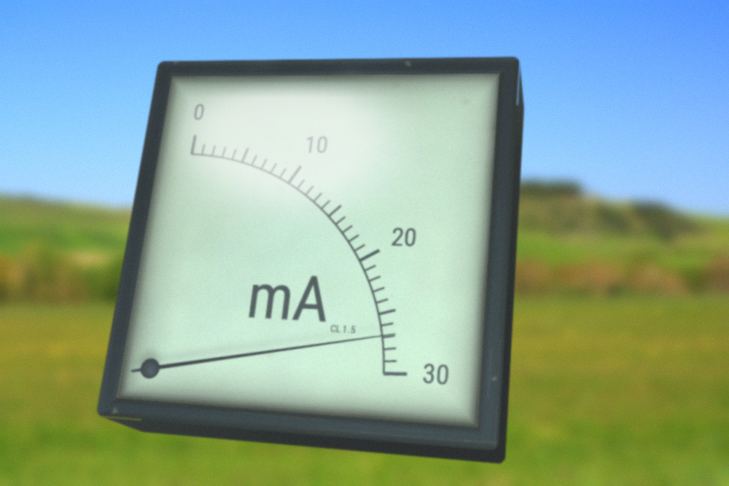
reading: 27; mA
